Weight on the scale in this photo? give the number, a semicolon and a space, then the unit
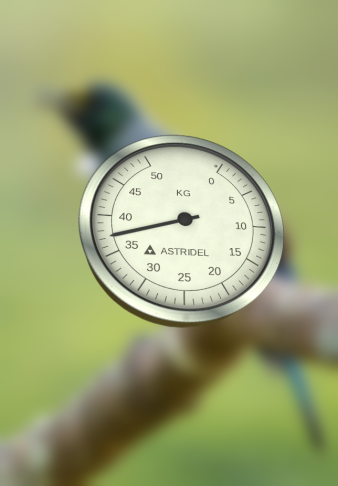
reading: 37; kg
